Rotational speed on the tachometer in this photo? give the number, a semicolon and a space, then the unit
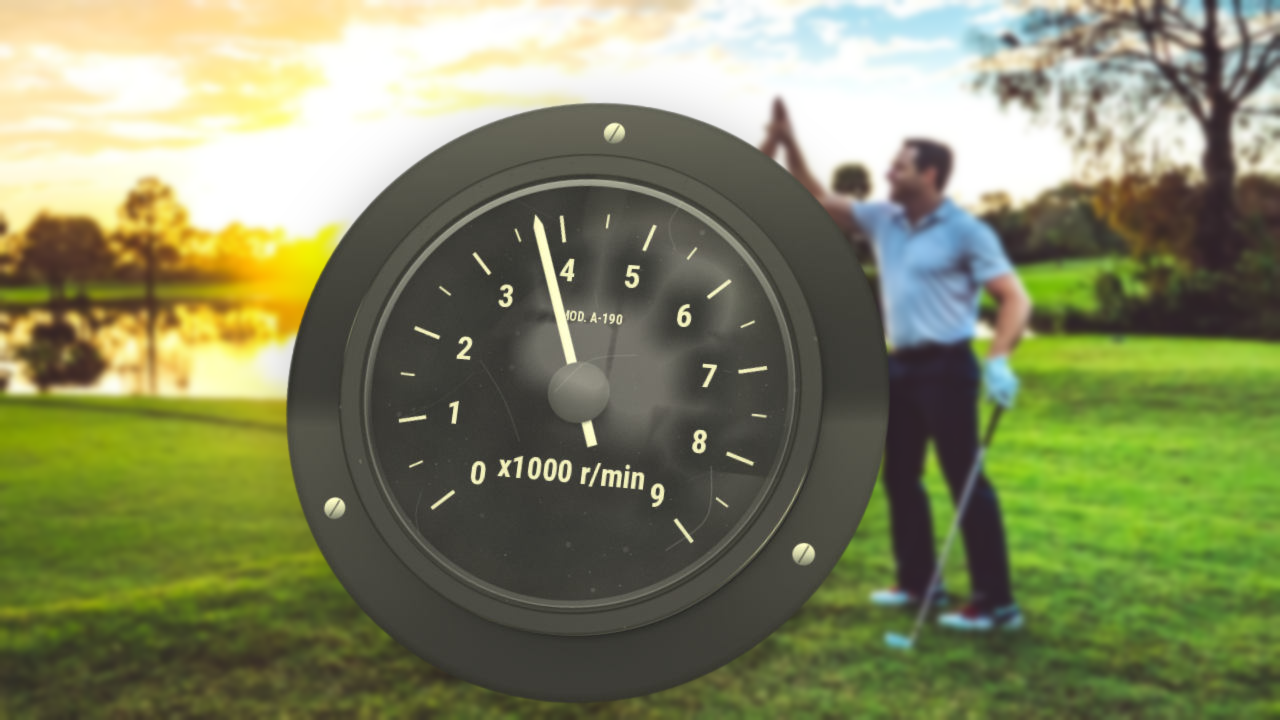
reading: 3750; rpm
